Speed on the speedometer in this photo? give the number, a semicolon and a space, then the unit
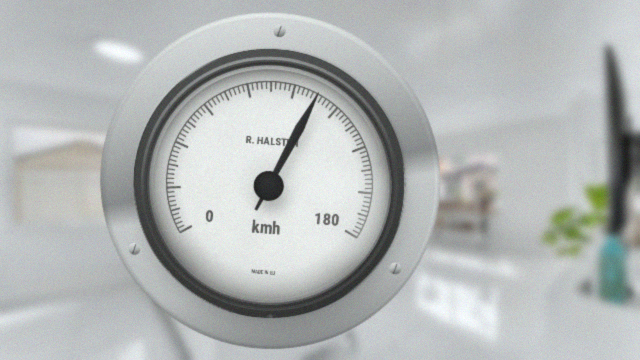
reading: 110; km/h
